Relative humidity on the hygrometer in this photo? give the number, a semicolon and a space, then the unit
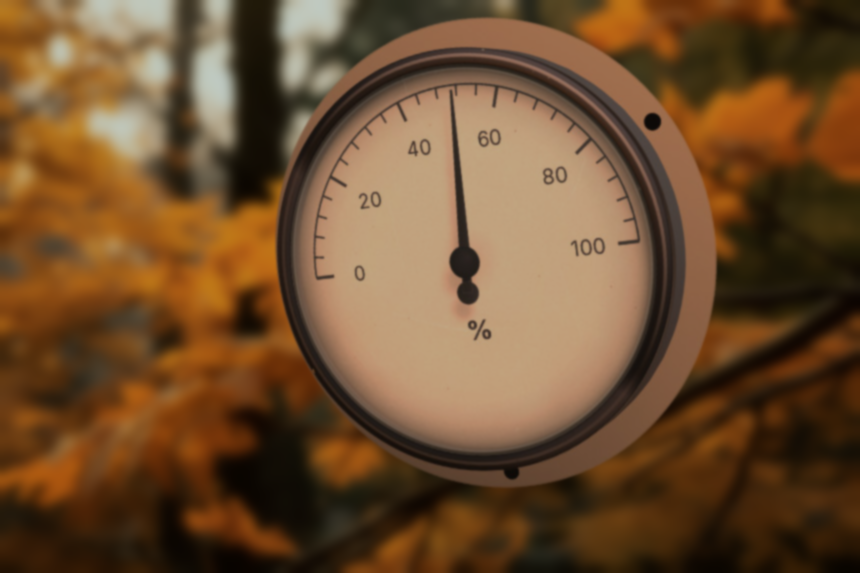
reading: 52; %
